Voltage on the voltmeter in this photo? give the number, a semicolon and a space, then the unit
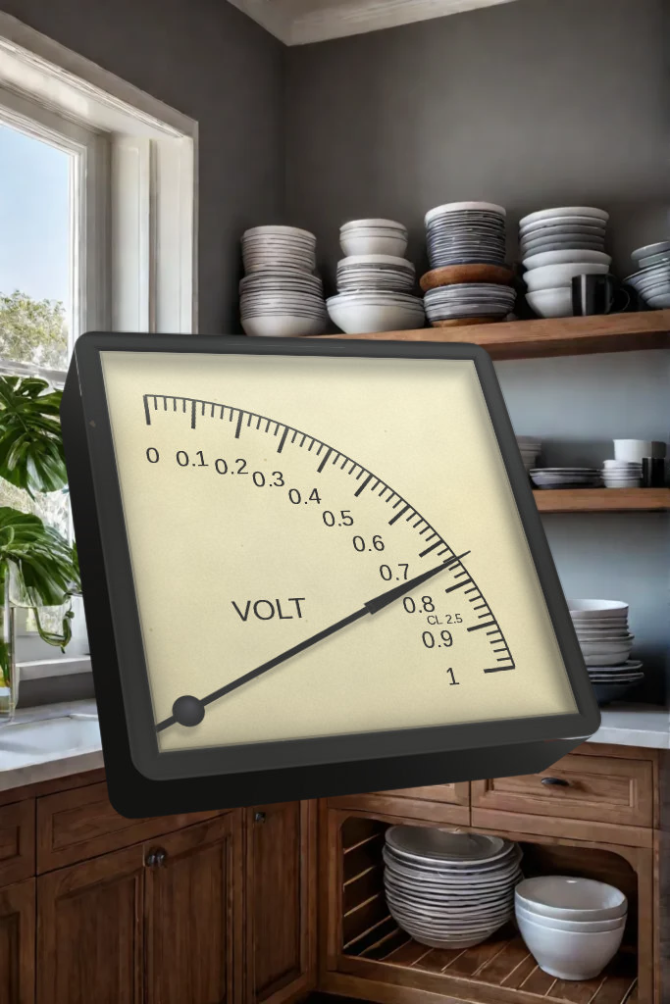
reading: 0.75; V
